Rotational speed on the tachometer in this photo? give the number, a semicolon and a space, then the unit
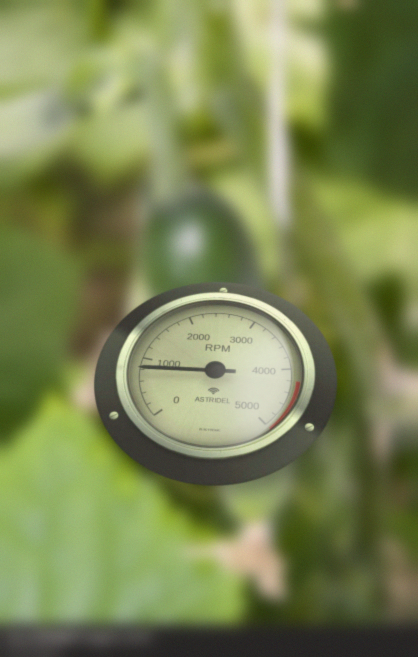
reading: 800; rpm
